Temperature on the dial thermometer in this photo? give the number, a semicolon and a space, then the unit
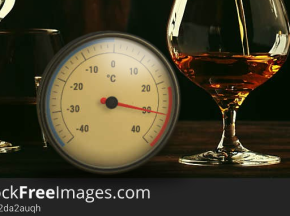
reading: 30; °C
